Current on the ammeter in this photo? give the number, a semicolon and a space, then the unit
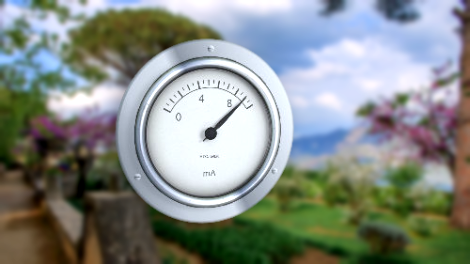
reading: 9; mA
